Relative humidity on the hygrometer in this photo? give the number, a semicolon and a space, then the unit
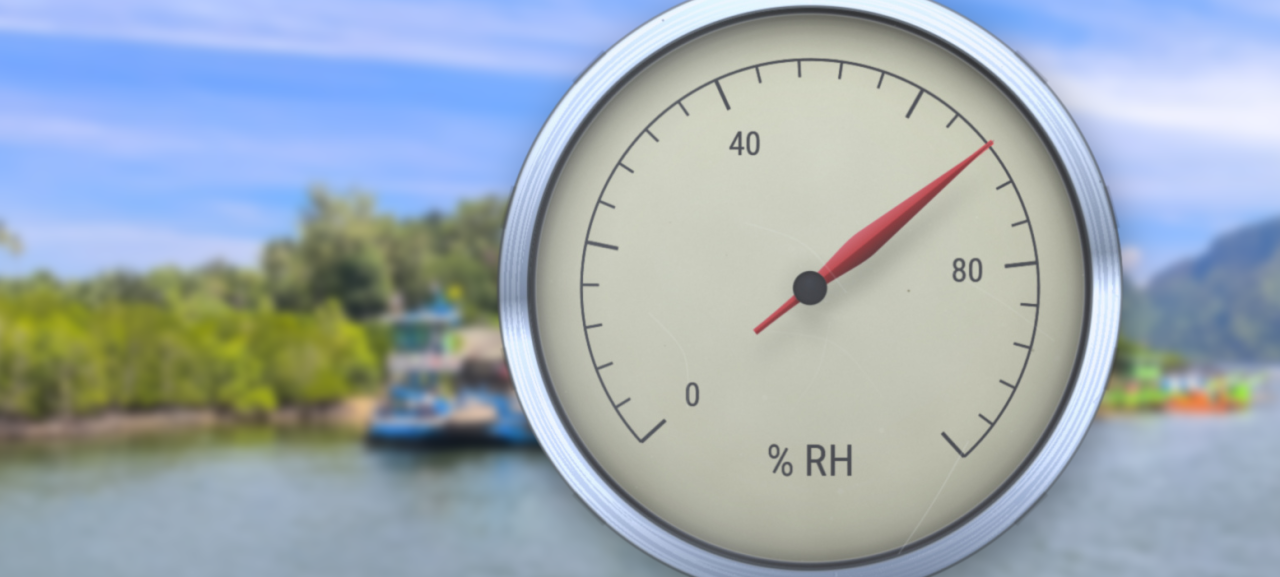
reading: 68; %
